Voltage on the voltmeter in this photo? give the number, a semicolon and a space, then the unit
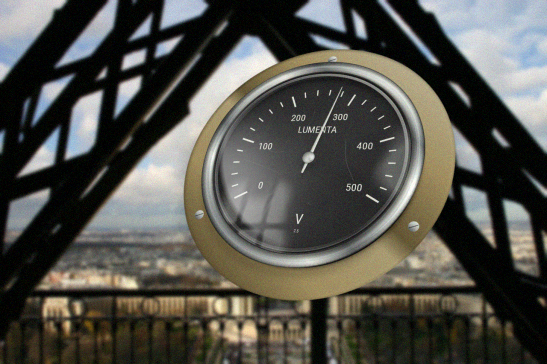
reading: 280; V
